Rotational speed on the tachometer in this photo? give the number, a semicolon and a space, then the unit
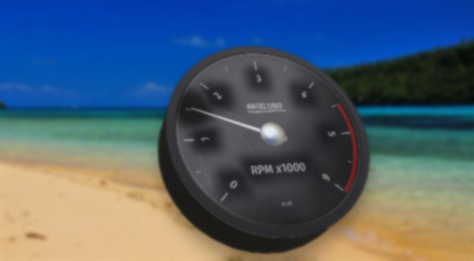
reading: 1500; rpm
